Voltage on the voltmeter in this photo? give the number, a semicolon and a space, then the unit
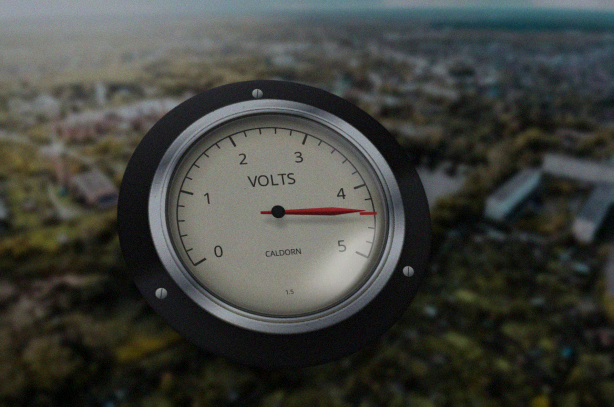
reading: 4.4; V
